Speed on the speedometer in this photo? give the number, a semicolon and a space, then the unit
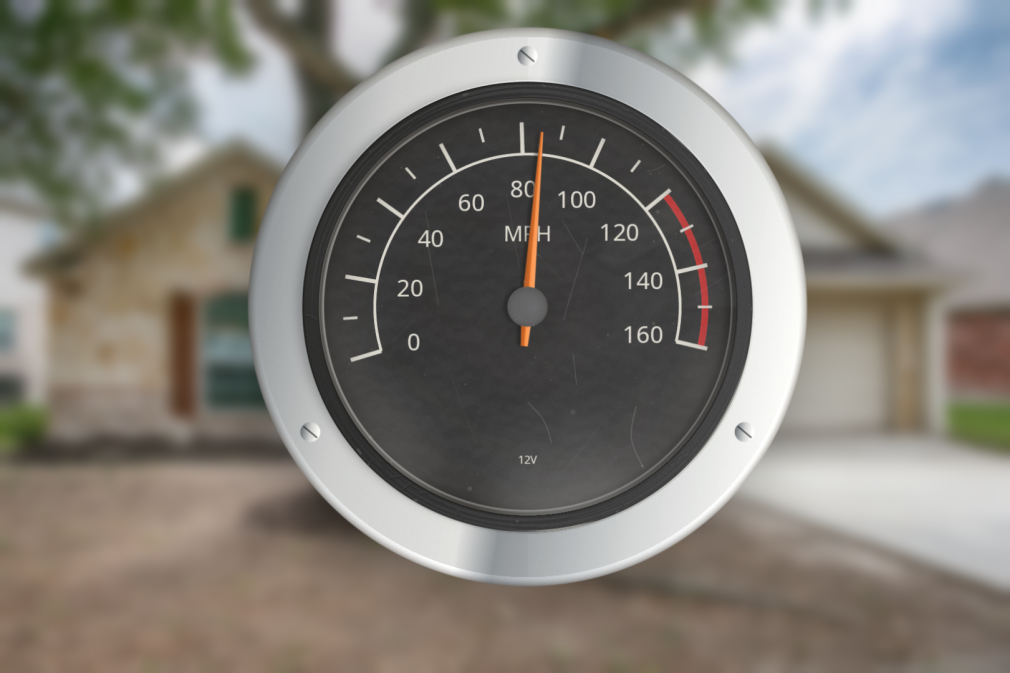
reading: 85; mph
